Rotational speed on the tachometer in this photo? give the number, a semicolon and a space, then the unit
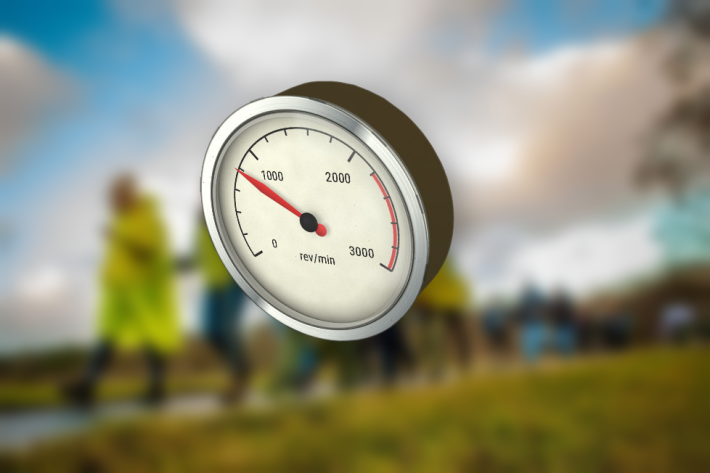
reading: 800; rpm
